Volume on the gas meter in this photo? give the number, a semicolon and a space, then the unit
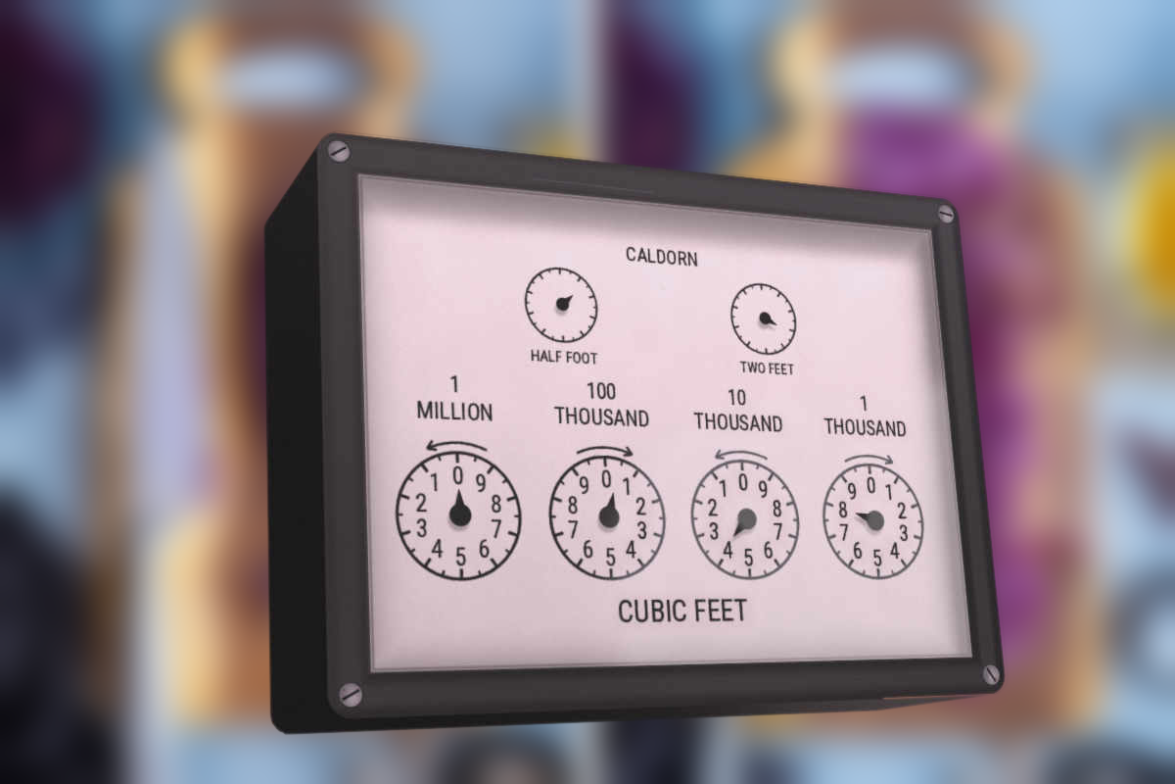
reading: 3800; ft³
